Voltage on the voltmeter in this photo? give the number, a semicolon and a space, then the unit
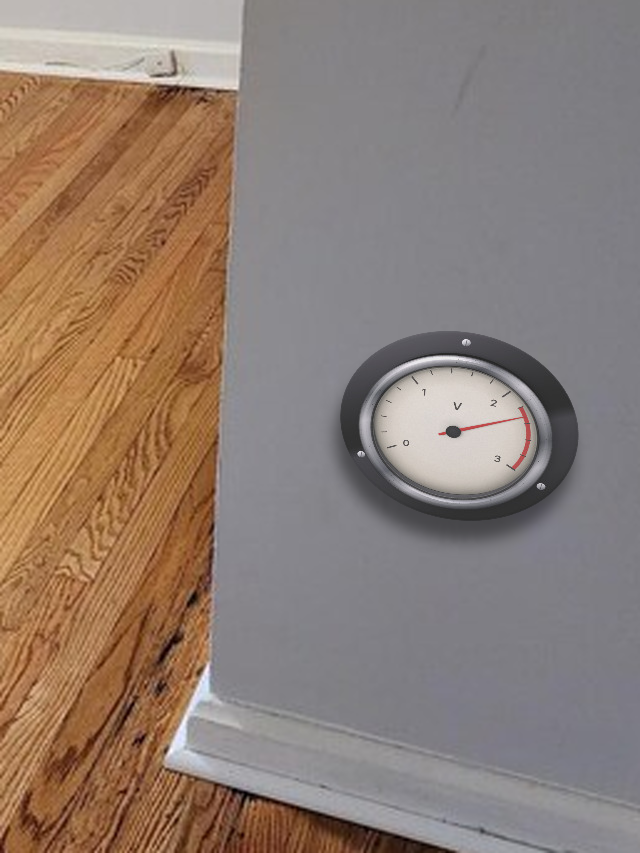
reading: 2.3; V
